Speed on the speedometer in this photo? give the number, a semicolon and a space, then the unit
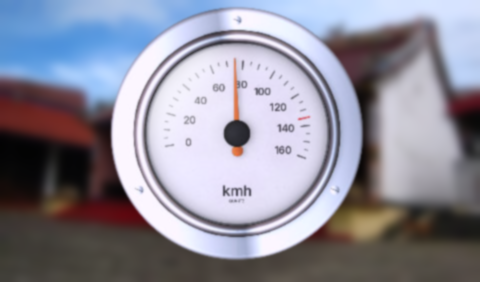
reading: 75; km/h
